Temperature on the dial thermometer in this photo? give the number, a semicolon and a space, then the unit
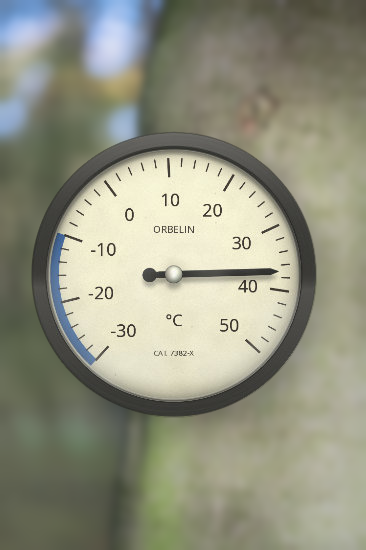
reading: 37; °C
